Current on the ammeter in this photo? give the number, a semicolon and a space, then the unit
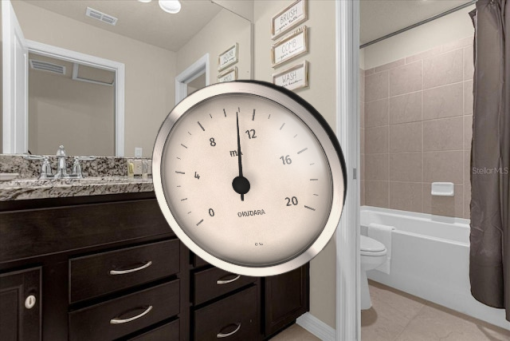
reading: 11; mA
